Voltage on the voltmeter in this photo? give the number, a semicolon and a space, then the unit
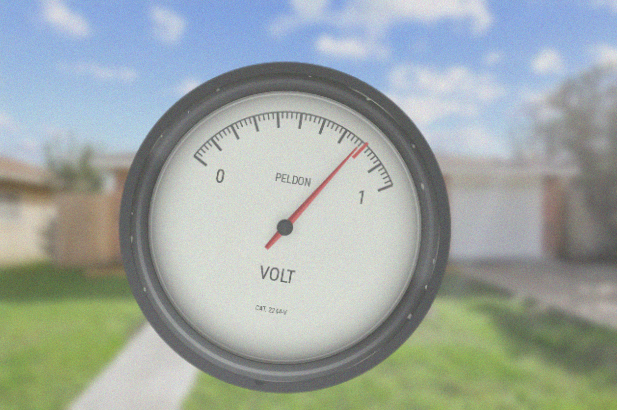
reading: 0.78; V
